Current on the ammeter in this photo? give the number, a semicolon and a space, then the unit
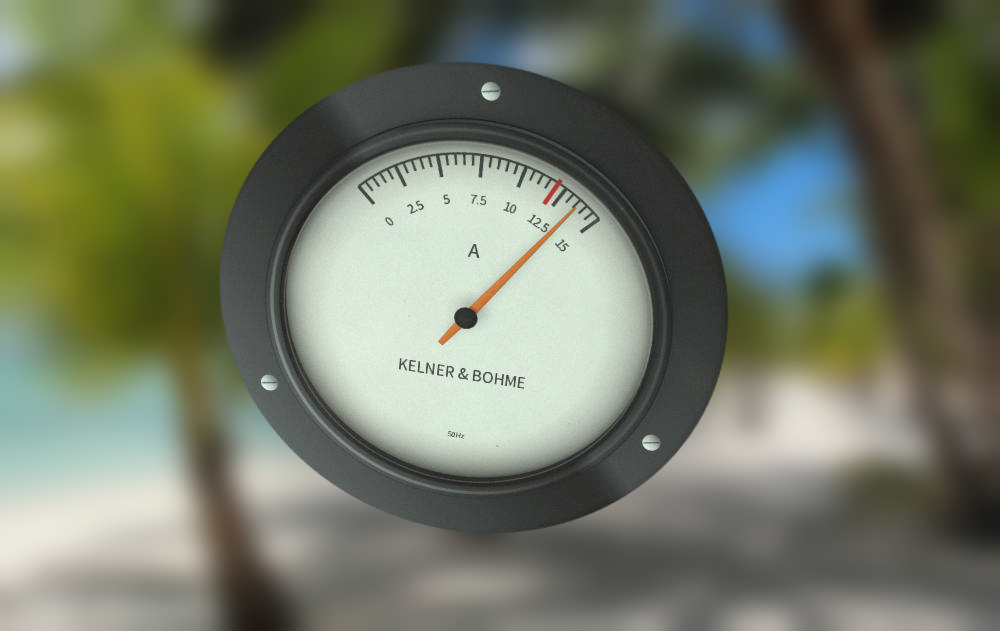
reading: 13.5; A
